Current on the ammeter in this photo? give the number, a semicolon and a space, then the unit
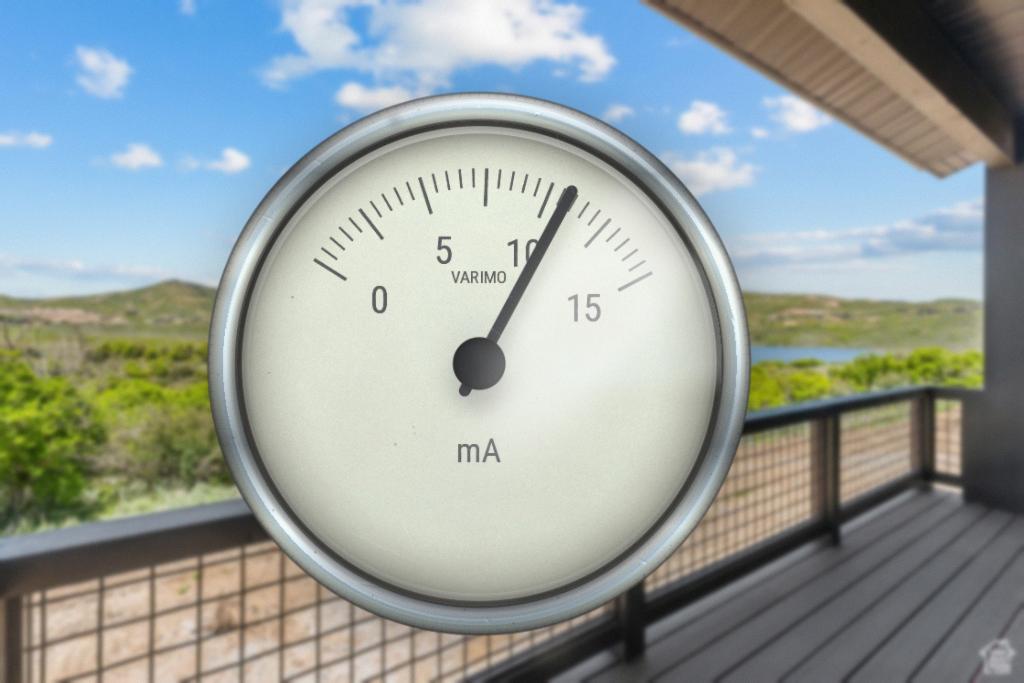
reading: 10.75; mA
